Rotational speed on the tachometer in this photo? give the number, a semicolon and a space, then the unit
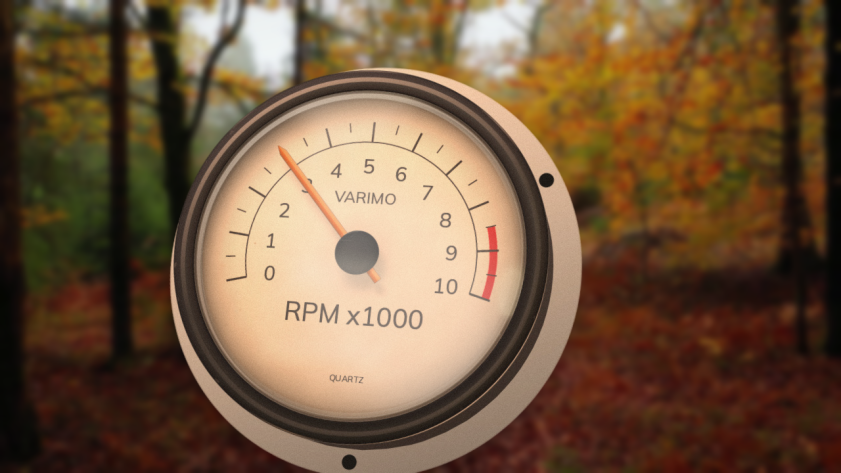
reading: 3000; rpm
